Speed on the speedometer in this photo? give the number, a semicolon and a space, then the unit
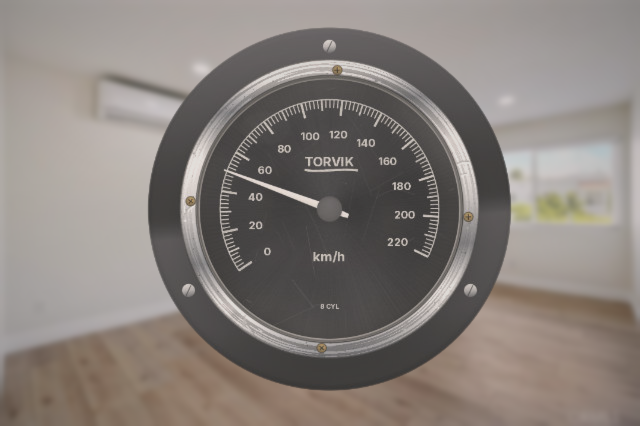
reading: 50; km/h
